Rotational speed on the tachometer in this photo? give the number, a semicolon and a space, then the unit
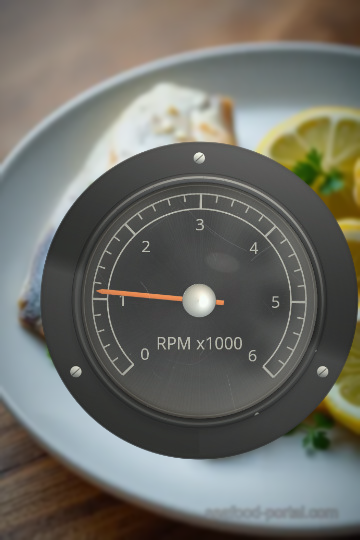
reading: 1100; rpm
